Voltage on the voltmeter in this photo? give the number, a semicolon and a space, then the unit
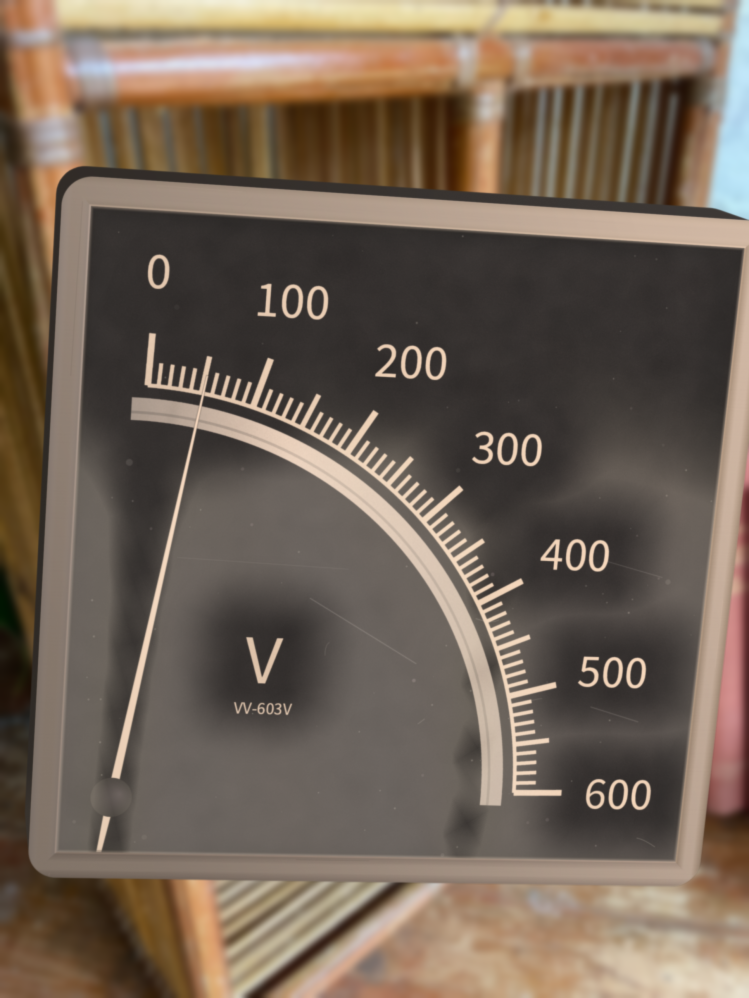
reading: 50; V
